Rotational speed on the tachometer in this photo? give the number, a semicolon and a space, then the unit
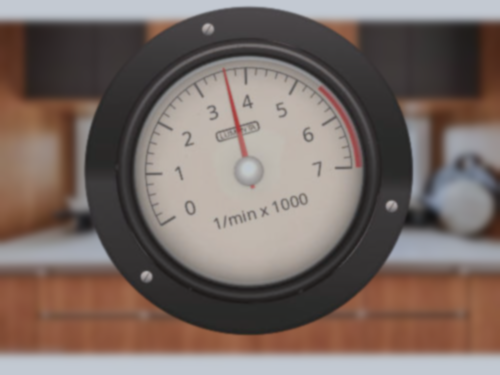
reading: 3600; rpm
